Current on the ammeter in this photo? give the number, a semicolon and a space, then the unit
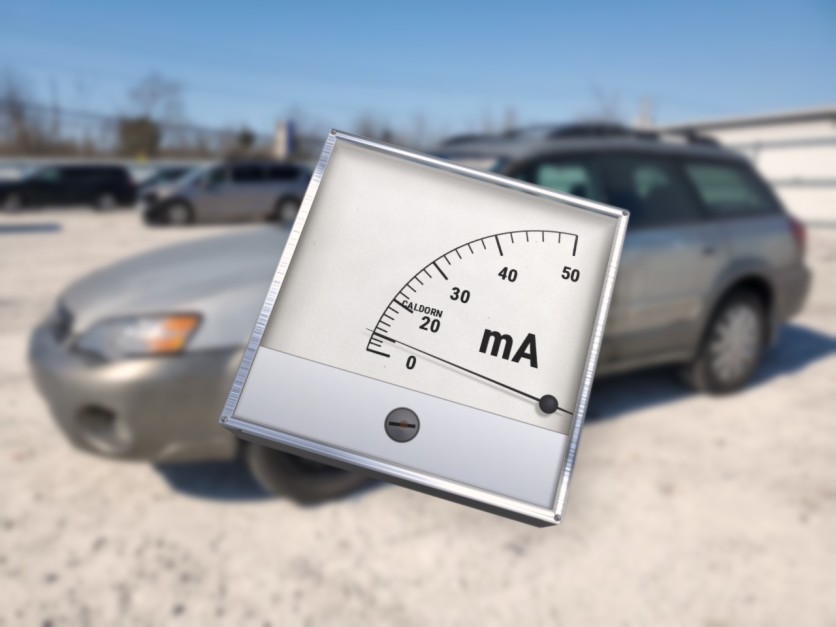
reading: 10; mA
